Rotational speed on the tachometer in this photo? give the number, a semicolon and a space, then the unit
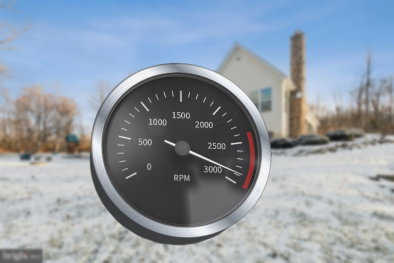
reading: 2900; rpm
